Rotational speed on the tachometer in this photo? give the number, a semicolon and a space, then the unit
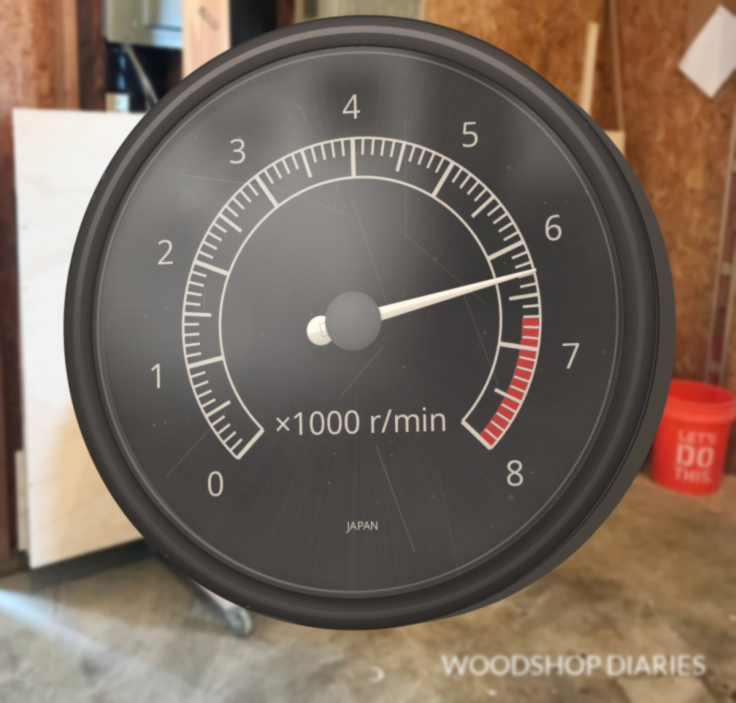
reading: 6300; rpm
